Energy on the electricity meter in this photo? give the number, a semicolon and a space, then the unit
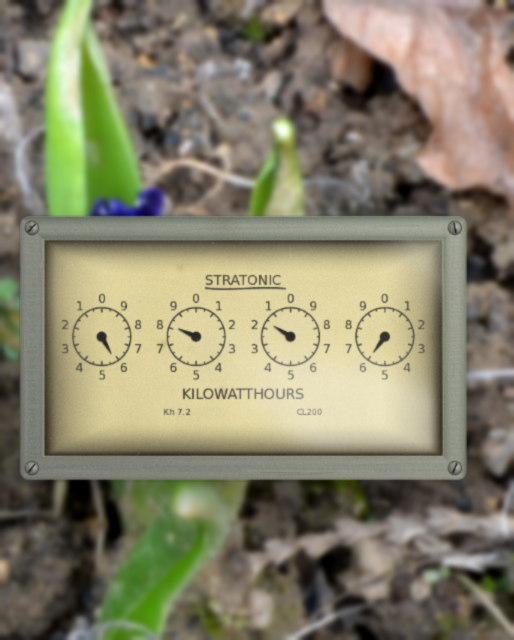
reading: 5816; kWh
